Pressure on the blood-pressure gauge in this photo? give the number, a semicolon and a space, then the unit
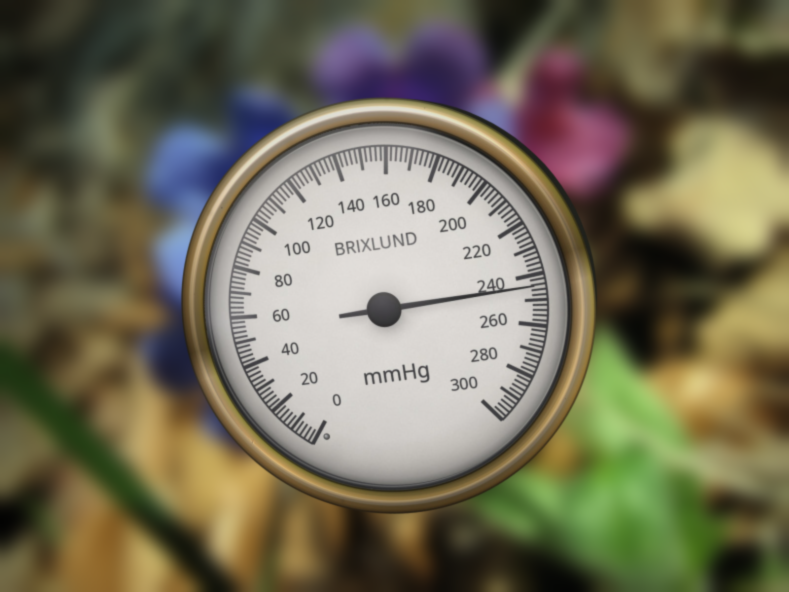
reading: 244; mmHg
